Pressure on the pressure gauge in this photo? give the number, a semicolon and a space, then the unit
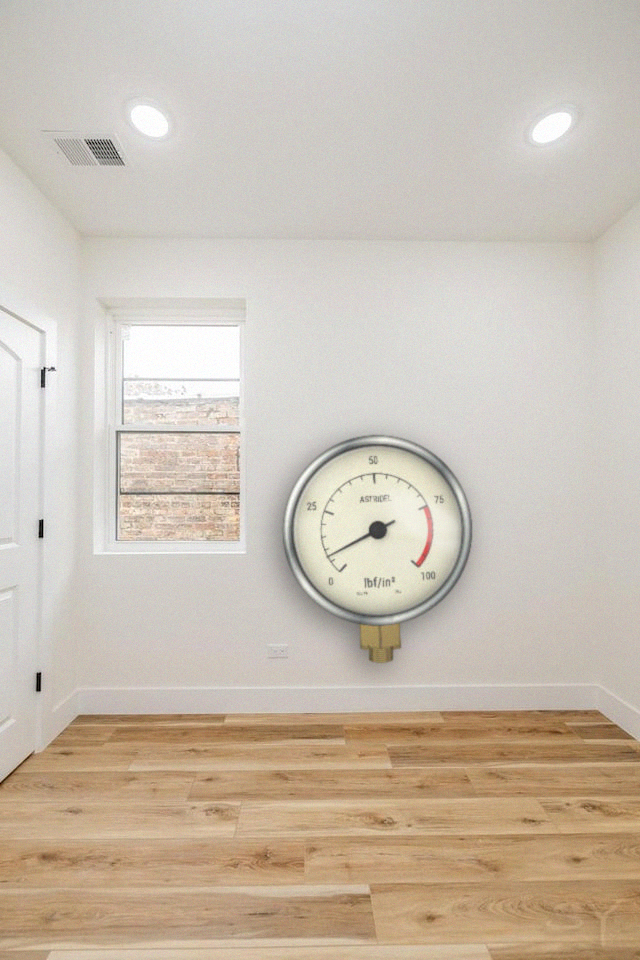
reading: 7.5; psi
